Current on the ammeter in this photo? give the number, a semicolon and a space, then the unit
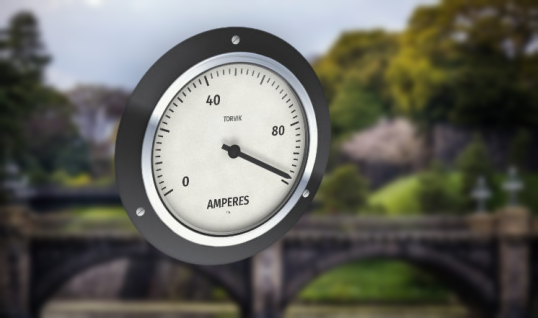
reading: 98; A
